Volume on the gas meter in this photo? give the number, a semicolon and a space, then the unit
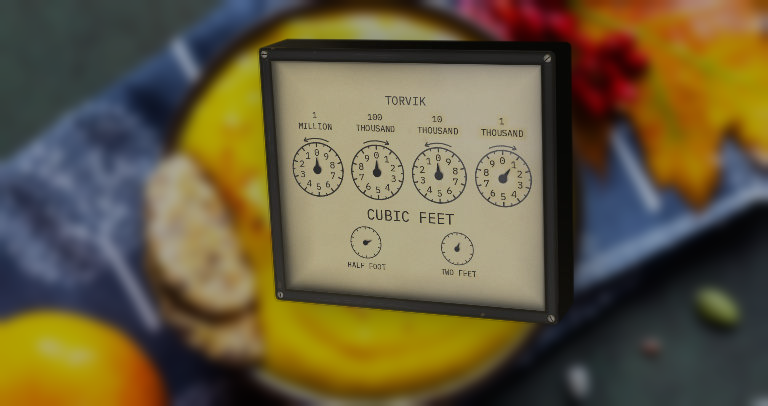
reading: 100; ft³
